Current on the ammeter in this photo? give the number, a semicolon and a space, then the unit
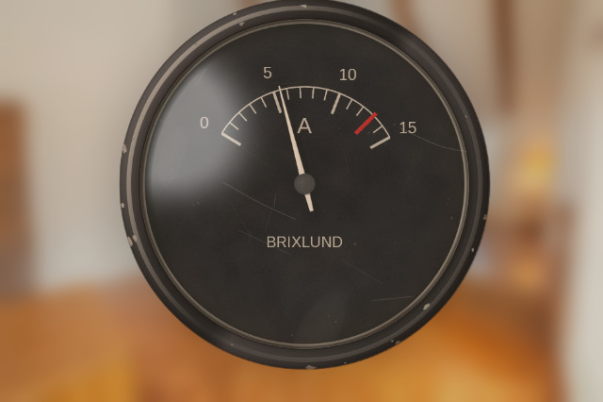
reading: 5.5; A
